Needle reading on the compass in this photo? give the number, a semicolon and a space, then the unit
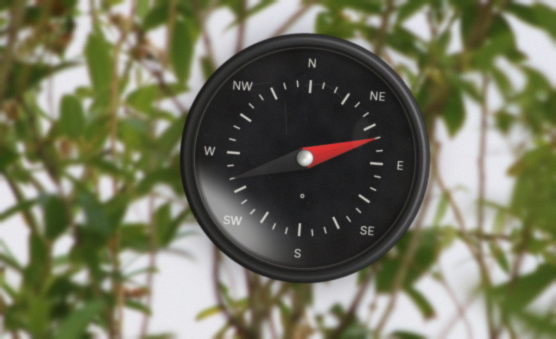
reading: 70; °
